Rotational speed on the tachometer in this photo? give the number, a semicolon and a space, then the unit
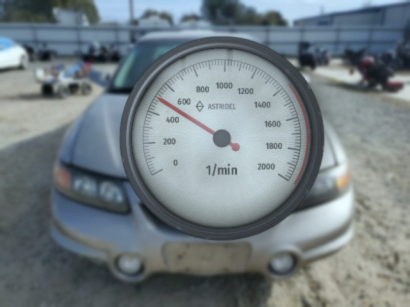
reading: 500; rpm
